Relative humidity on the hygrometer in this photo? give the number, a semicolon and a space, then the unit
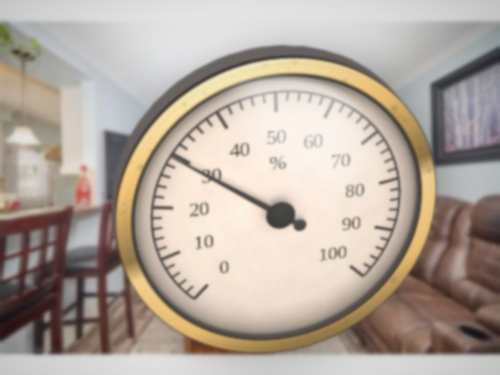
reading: 30; %
